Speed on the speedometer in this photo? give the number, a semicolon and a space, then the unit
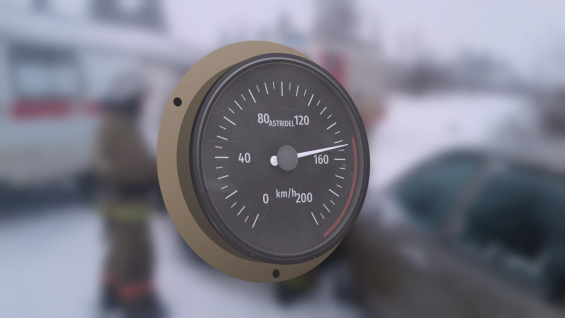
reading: 152.5; km/h
